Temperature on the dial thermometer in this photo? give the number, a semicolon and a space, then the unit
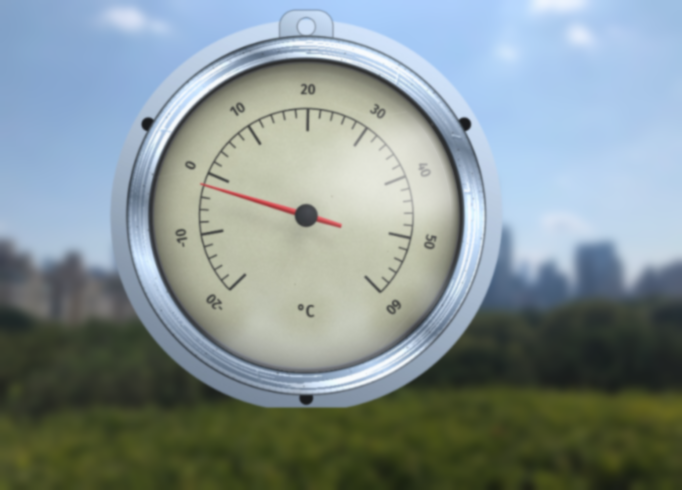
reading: -2; °C
